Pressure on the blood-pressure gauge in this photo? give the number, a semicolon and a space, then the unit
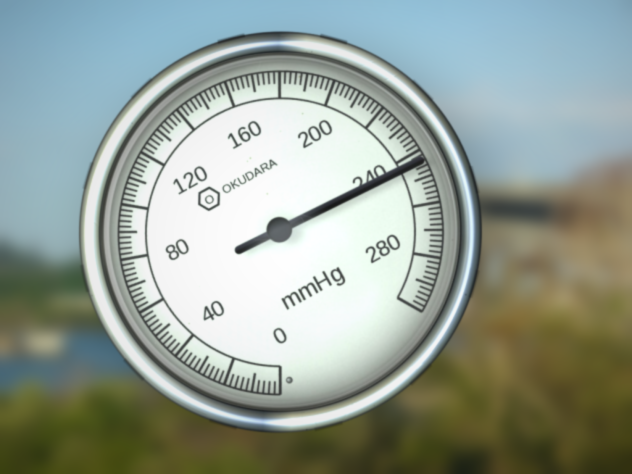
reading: 244; mmHg
